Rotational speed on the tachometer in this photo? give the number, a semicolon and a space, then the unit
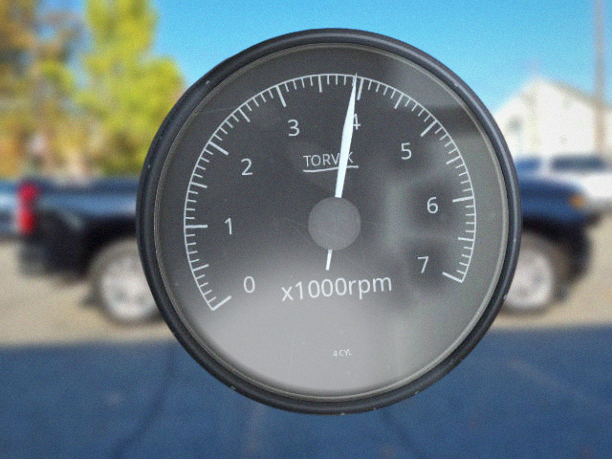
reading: 3900; rpm
